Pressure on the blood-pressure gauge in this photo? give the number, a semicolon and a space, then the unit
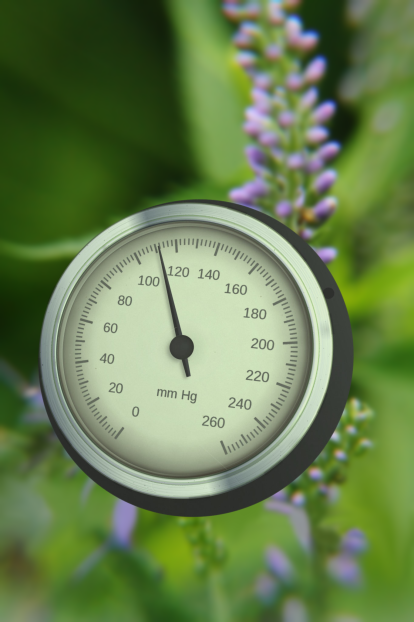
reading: 112; mmHg
